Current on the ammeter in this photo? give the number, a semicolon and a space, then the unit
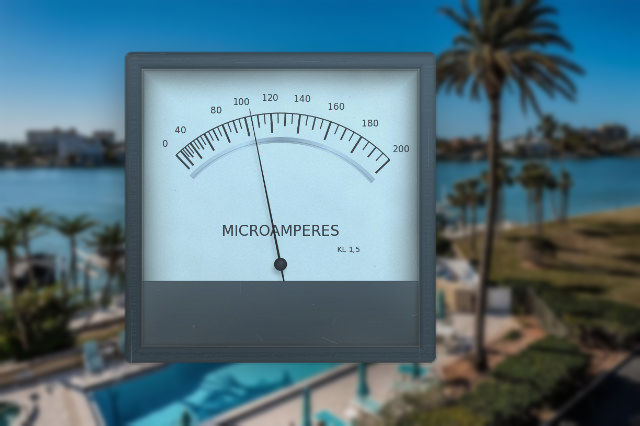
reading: 105; µA
